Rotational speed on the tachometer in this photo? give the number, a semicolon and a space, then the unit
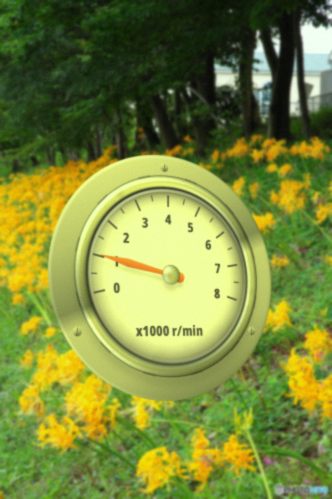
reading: 1000; rpm
